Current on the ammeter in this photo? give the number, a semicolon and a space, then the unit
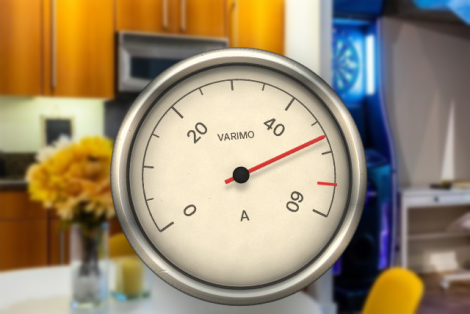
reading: 47.5; A
